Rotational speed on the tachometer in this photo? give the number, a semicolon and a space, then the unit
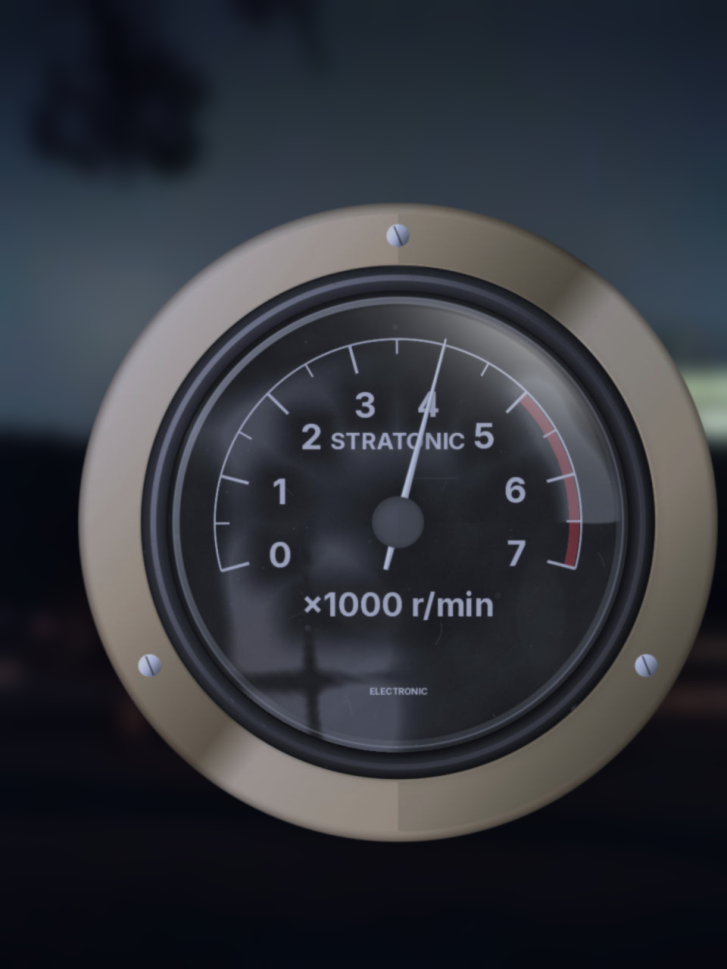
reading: 4000; rpm
